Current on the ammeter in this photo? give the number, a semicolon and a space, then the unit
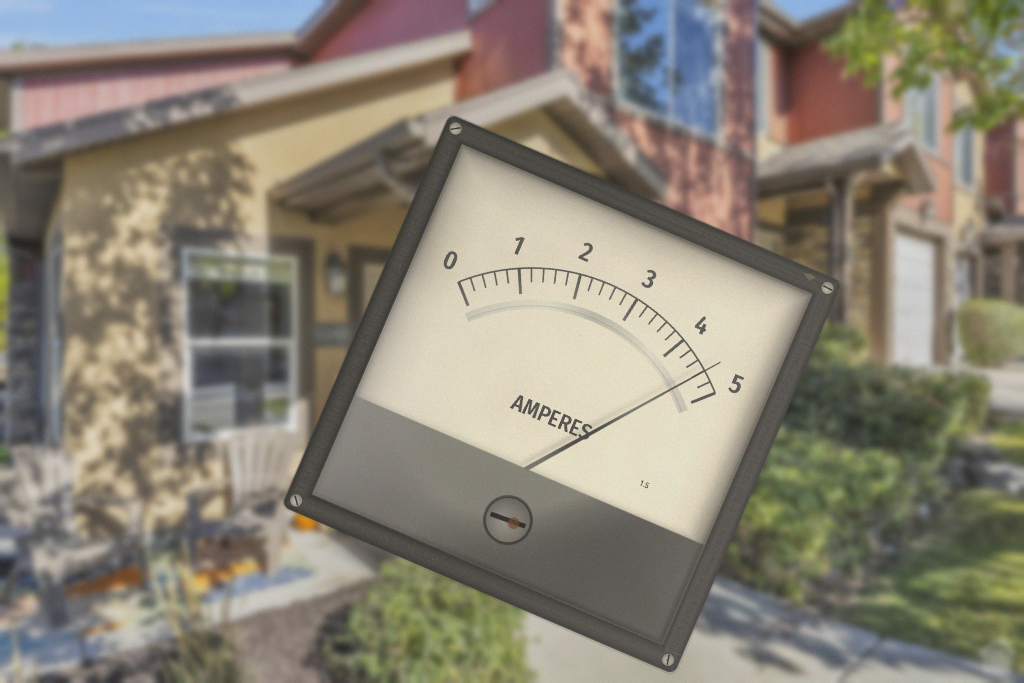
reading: 4.6; A
